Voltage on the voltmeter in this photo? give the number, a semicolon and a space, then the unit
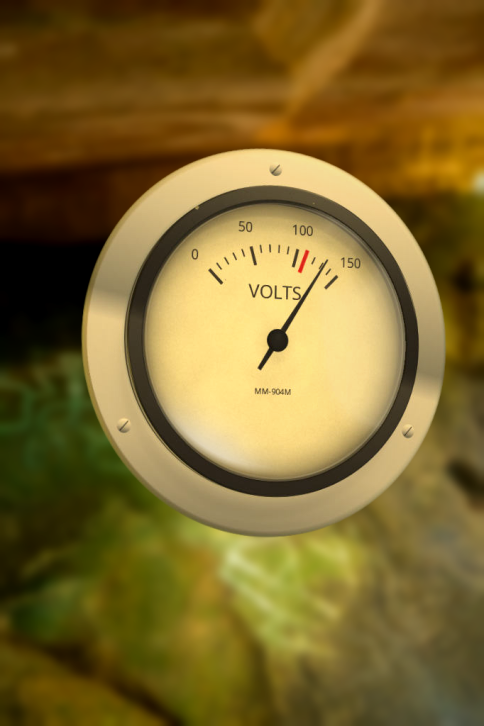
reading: 130; V
